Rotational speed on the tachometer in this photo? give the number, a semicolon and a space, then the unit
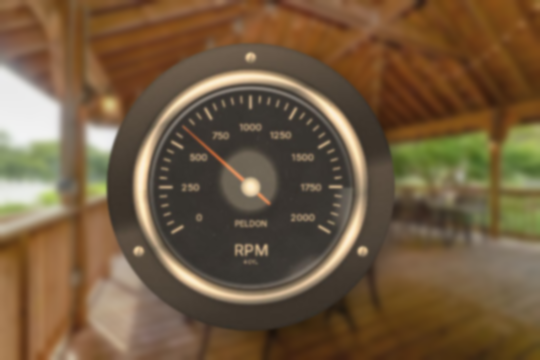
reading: 600; rpm
